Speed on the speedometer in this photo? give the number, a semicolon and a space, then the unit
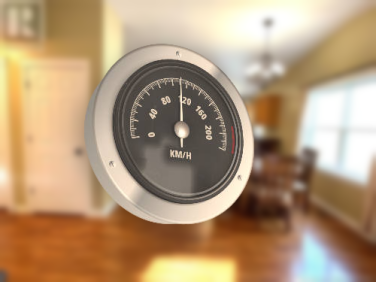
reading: 110; km/h
